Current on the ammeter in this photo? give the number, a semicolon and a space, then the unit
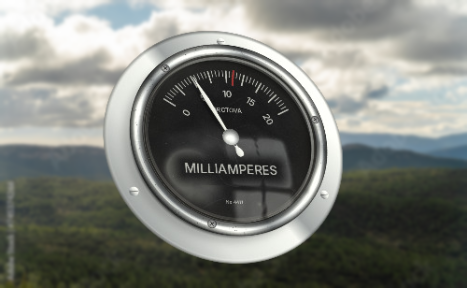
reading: 5; mA
